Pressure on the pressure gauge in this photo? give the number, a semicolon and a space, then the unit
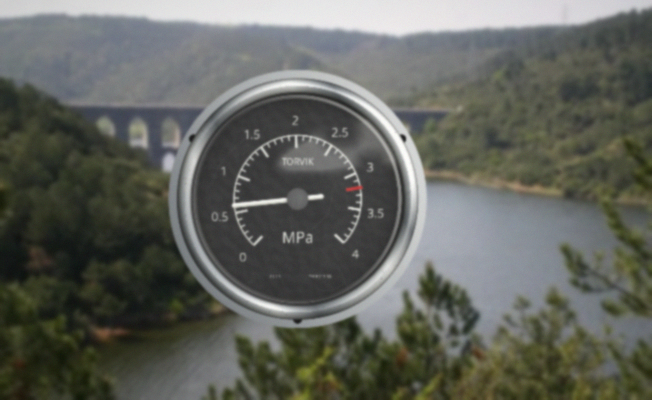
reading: 0.6; MPa
